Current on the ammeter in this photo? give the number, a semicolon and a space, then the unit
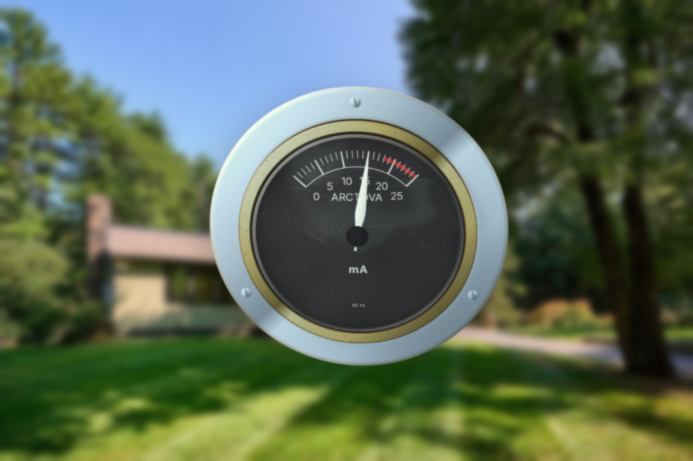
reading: 15; mA
